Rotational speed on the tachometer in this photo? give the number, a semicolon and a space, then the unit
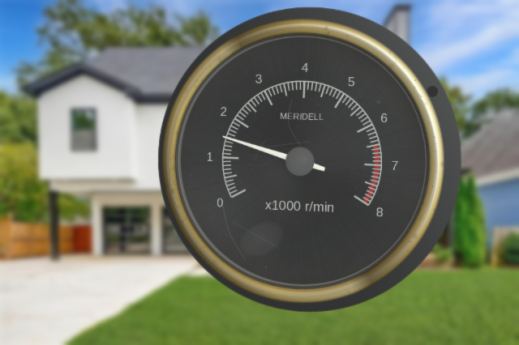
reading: 1500; rpm
